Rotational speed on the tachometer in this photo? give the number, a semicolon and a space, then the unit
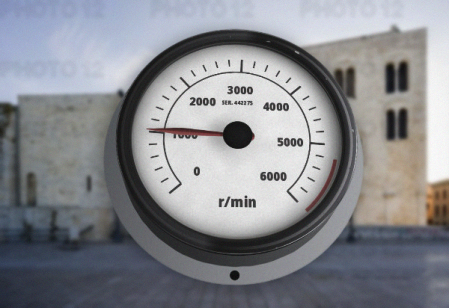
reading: 1000; rpm
